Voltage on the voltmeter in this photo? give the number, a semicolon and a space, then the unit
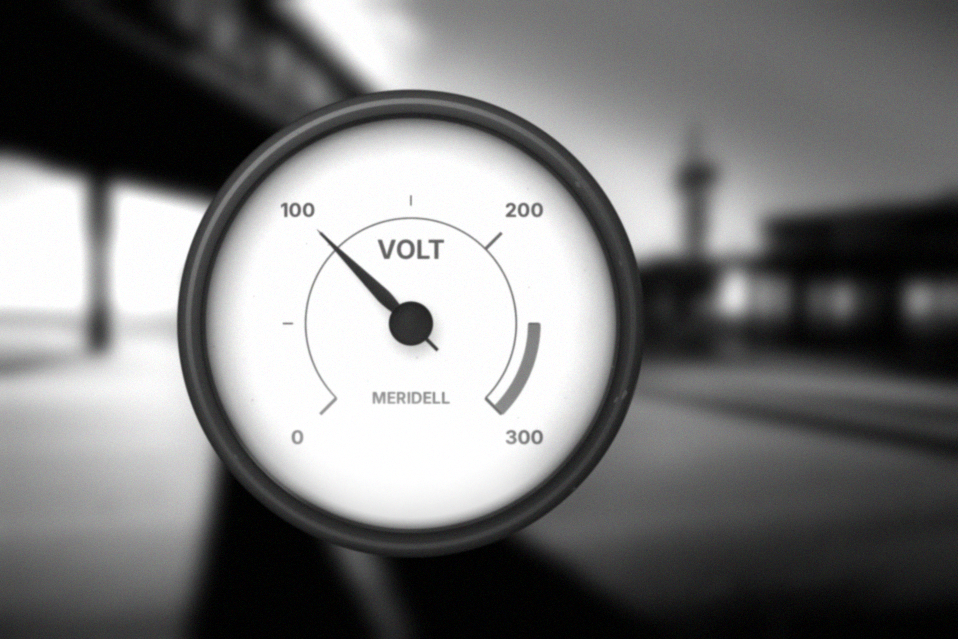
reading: 100; V
